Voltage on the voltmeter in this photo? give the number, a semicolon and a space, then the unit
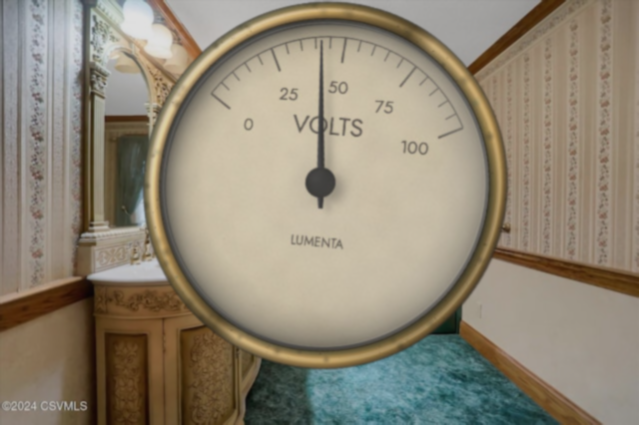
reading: 42.5; V
